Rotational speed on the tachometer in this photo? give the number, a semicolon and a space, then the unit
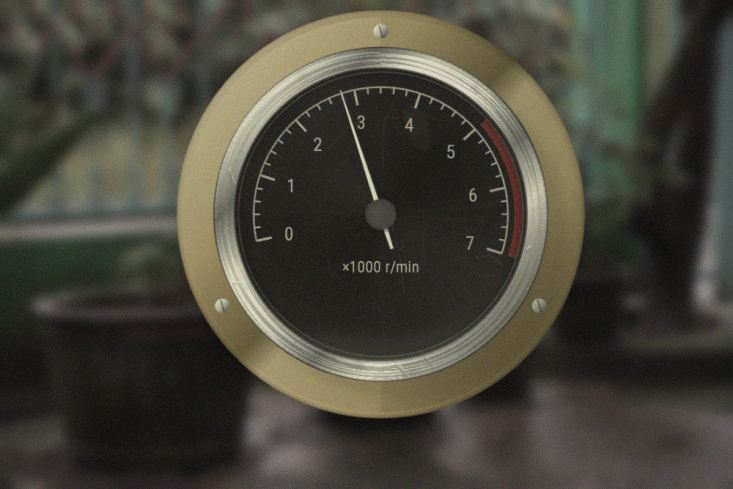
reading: 2800; rpm
